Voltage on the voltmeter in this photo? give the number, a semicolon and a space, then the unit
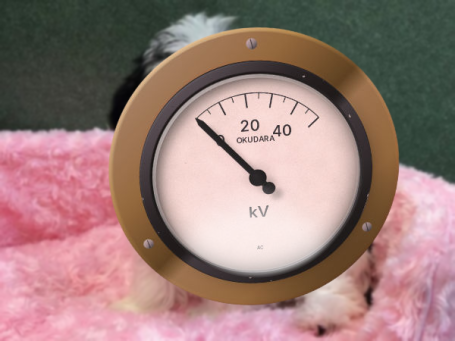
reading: 0; kV
